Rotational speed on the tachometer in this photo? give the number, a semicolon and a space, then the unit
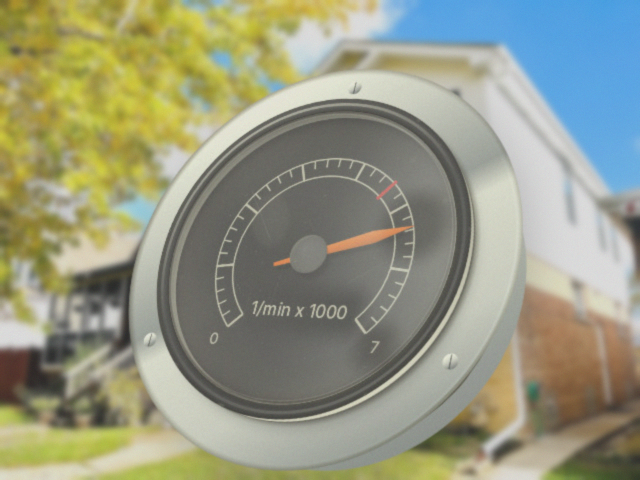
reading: 5400; rpm
